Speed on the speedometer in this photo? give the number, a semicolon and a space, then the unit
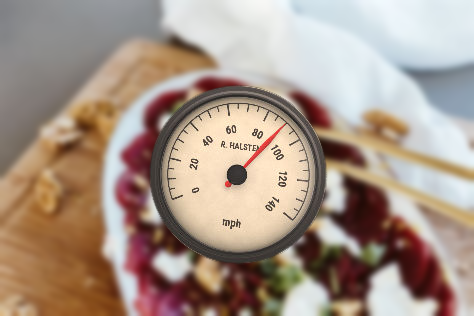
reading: 90; mph
